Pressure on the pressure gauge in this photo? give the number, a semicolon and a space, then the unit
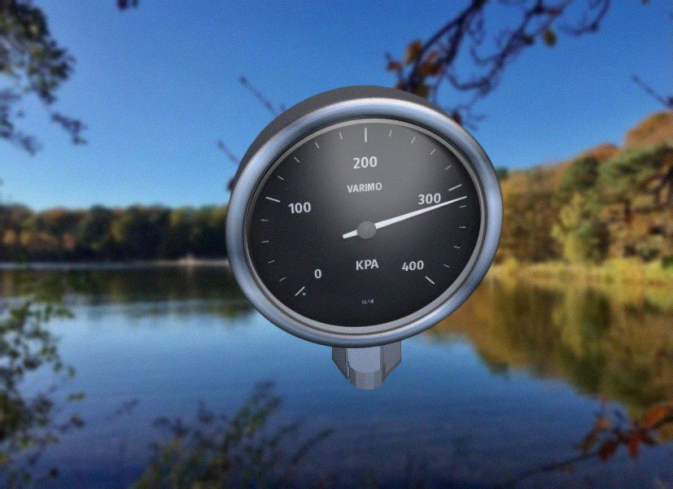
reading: 310; kPa
